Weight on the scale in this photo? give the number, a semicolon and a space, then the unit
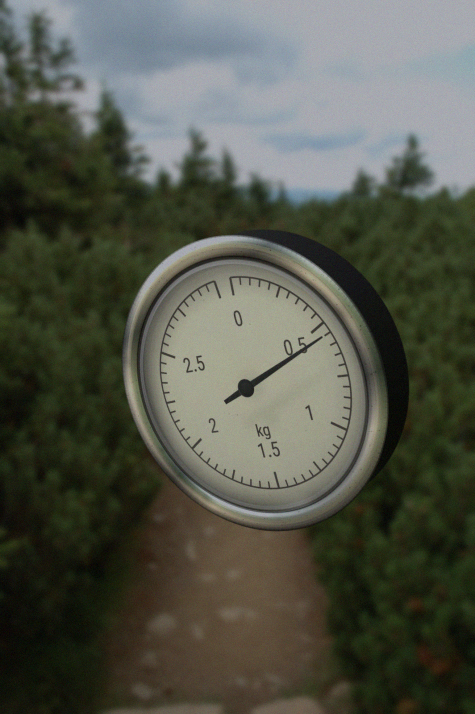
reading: 0.55; kg
